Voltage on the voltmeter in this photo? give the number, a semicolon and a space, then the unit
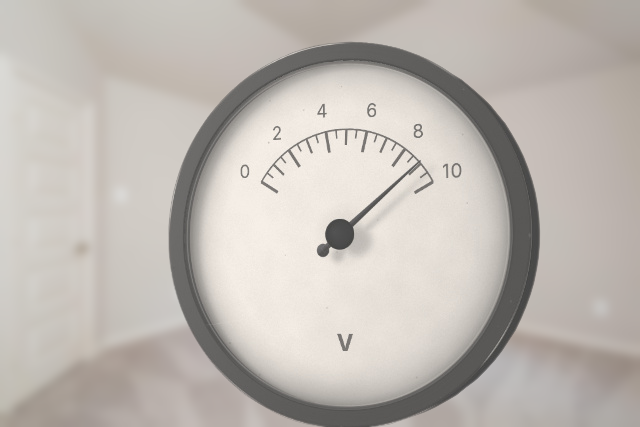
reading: 9; V
